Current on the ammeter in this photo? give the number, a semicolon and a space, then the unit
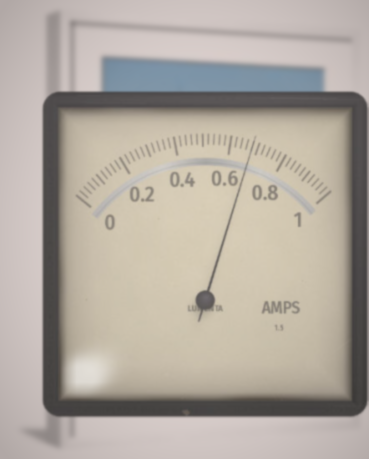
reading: 0.68; A
